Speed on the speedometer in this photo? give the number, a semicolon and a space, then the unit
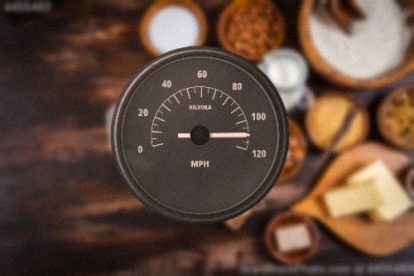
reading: 110; mph
